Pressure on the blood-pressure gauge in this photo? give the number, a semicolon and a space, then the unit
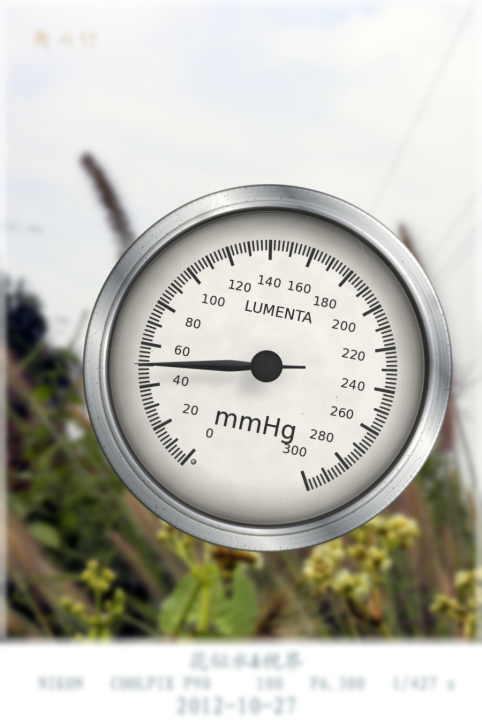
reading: 50; mmHg
